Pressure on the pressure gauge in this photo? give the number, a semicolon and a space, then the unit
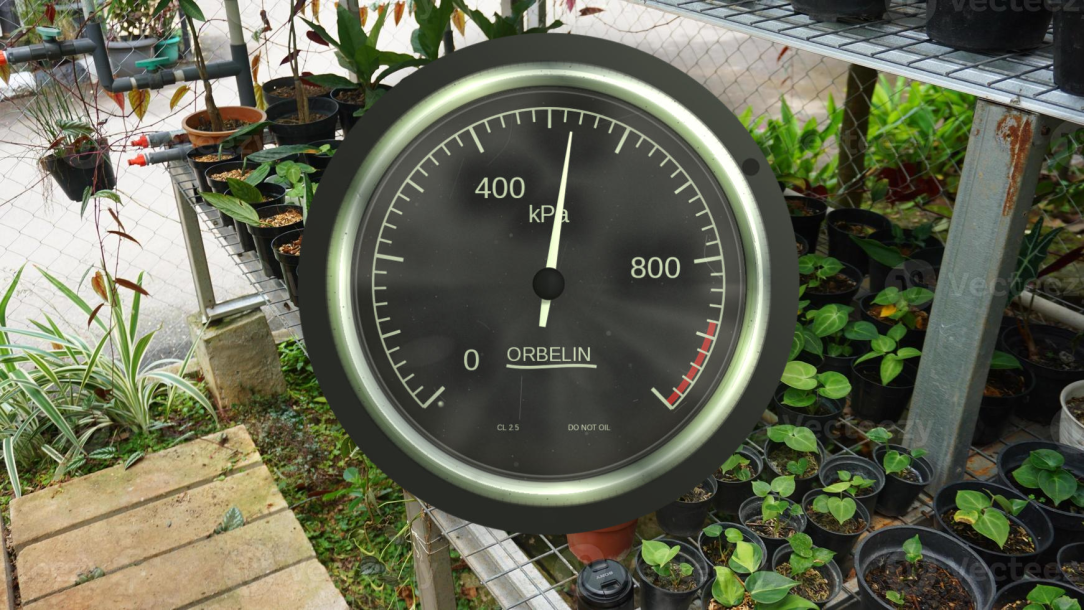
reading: 530; kPa
